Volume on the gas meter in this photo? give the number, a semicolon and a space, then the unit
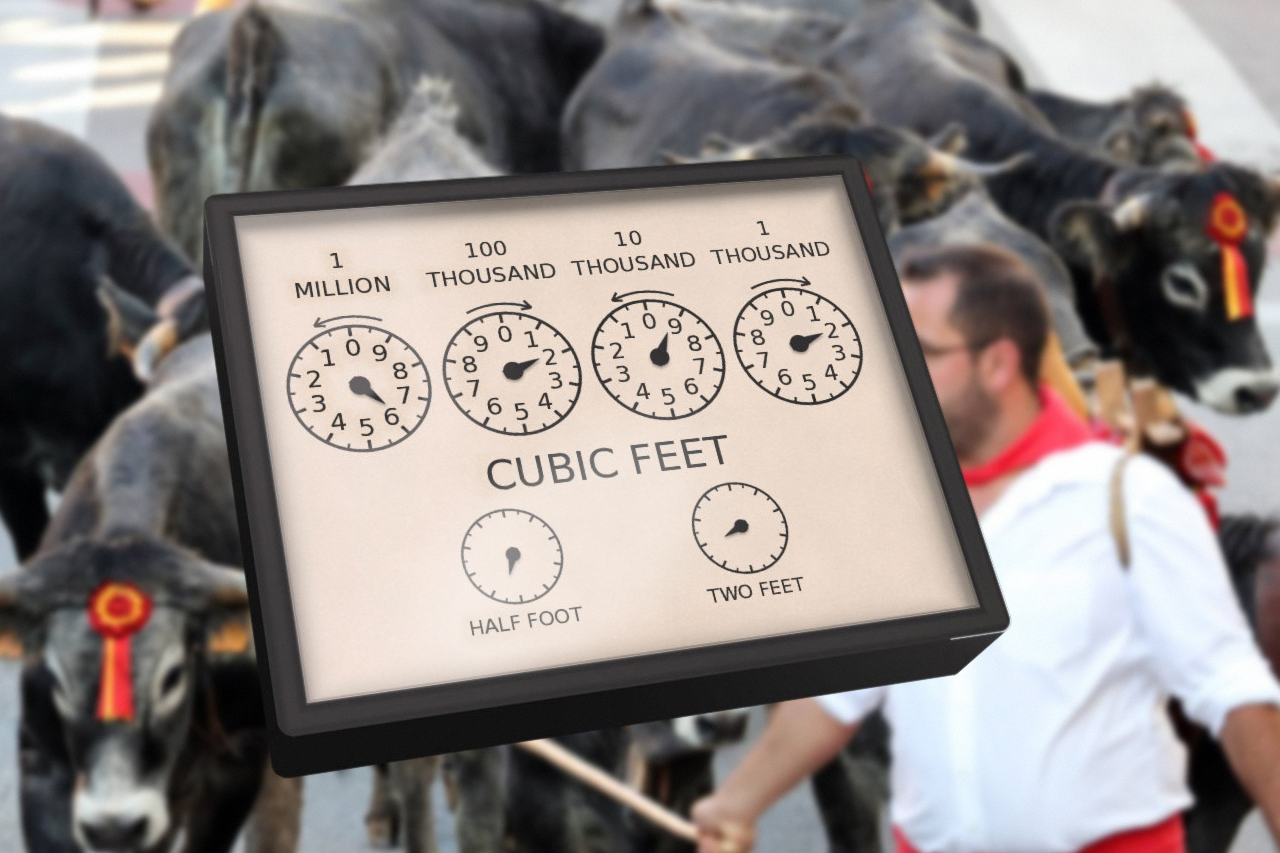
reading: 619200; ft³
